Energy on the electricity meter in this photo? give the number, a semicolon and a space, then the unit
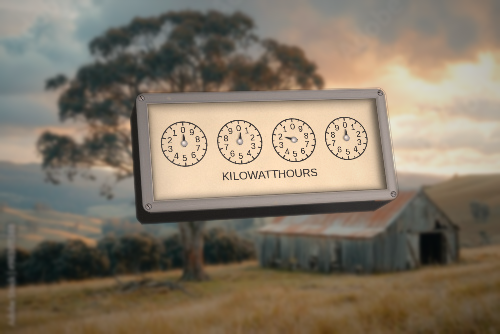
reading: 20; kWh
